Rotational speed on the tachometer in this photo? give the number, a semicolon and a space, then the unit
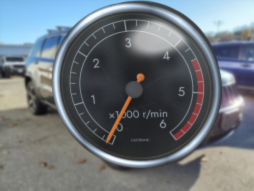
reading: 100; rpm
